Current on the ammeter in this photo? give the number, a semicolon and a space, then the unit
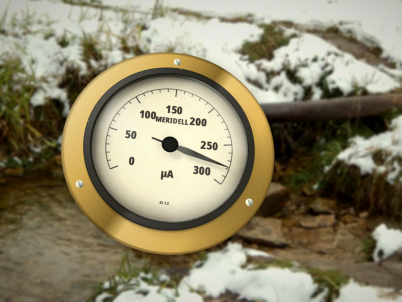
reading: 280; µA
